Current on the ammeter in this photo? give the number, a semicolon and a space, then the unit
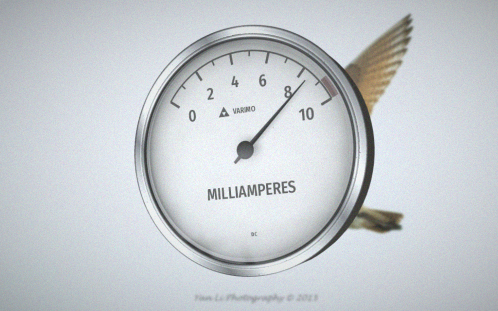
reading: 8.5; mA
